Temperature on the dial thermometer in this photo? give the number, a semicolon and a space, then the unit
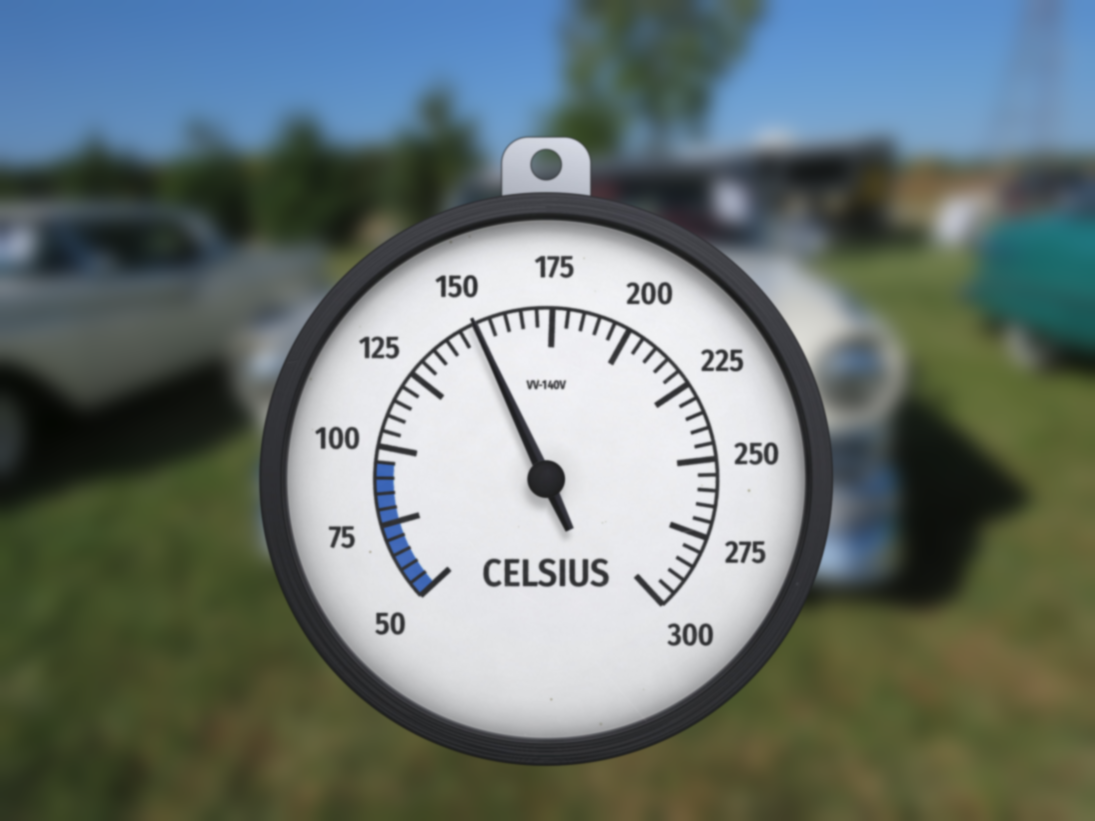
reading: 150; °C
